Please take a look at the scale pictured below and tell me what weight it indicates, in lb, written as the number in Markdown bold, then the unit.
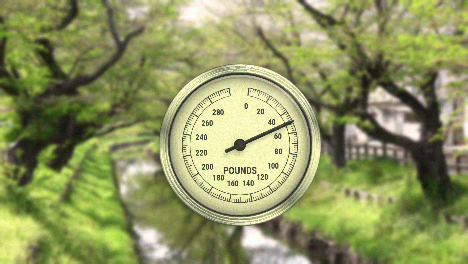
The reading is **50** lb
